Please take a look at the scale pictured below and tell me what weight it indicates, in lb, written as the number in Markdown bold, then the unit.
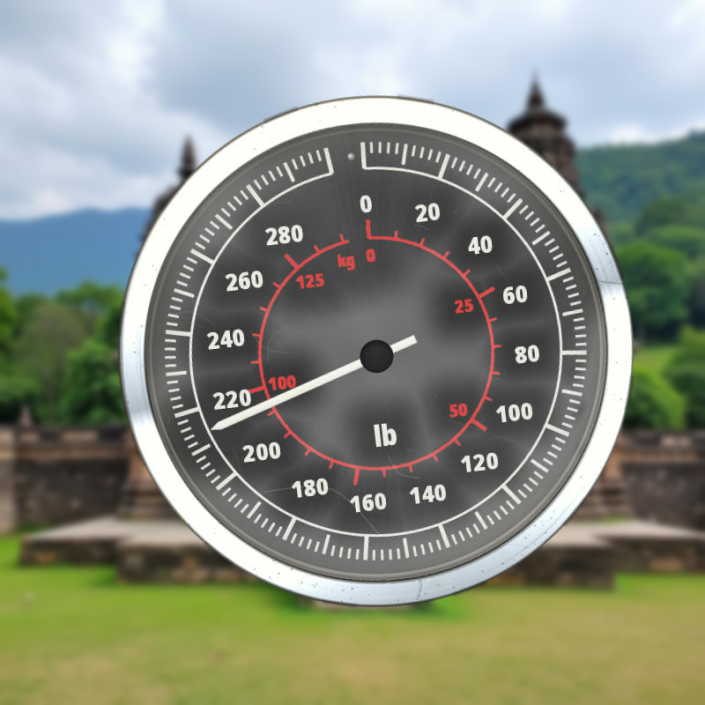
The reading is **214** lb
